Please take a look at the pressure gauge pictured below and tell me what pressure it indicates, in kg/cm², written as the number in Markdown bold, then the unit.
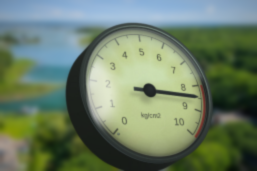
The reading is **8.5** kg/cm²
